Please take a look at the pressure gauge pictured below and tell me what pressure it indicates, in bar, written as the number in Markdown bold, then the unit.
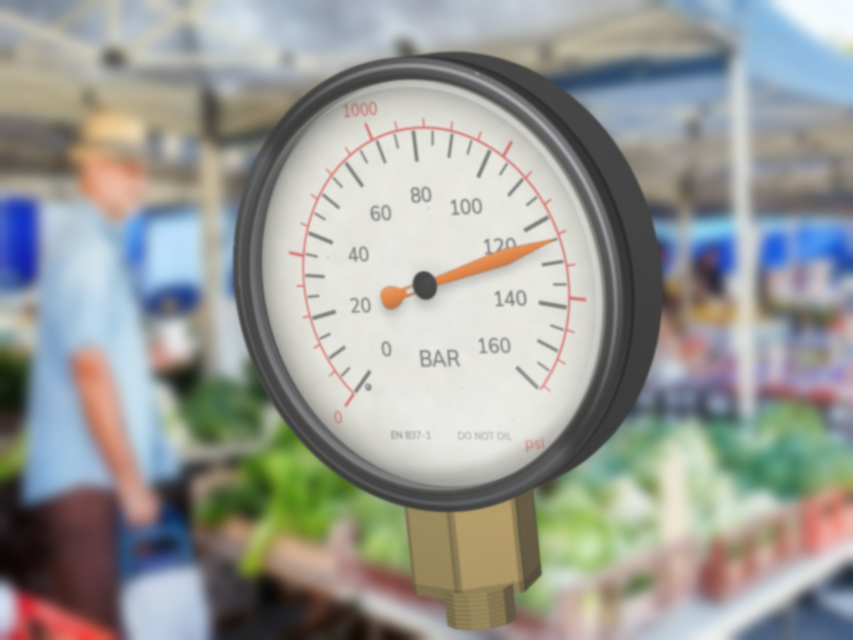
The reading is **125** bar
